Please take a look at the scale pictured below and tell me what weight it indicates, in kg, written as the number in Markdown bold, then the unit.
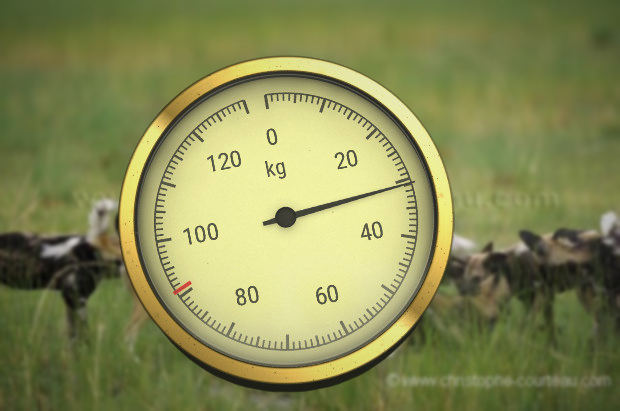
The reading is **31** kg
